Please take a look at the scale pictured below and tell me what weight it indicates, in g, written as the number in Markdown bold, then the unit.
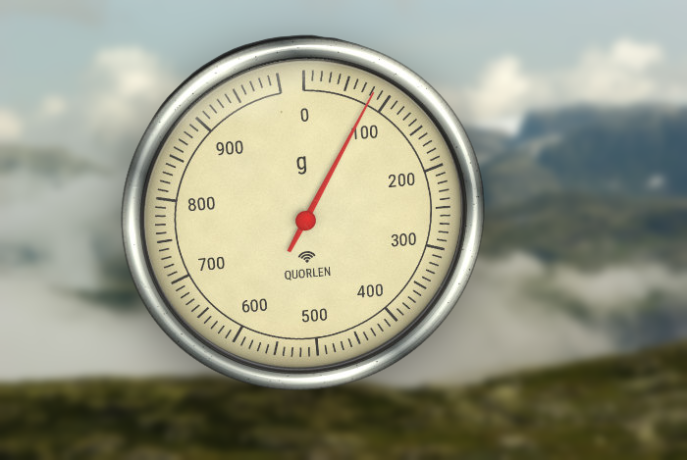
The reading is **80** g
